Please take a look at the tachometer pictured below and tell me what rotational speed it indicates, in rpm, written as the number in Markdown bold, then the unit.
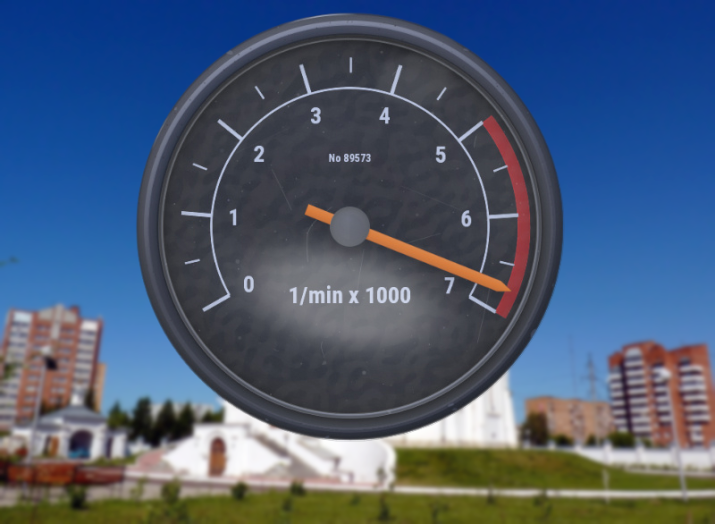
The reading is **6750** rpm
